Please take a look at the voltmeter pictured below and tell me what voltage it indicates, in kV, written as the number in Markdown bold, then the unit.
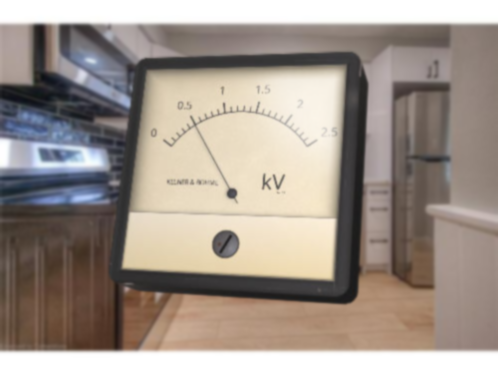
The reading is **0.5** kV
